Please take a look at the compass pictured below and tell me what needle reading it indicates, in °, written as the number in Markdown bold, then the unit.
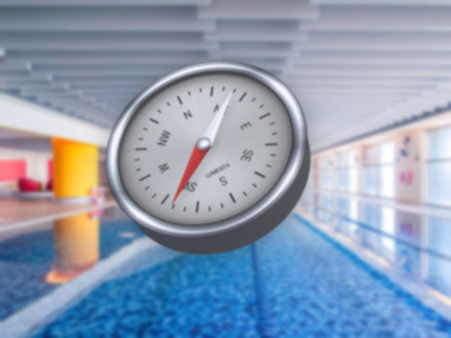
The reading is **230** °
